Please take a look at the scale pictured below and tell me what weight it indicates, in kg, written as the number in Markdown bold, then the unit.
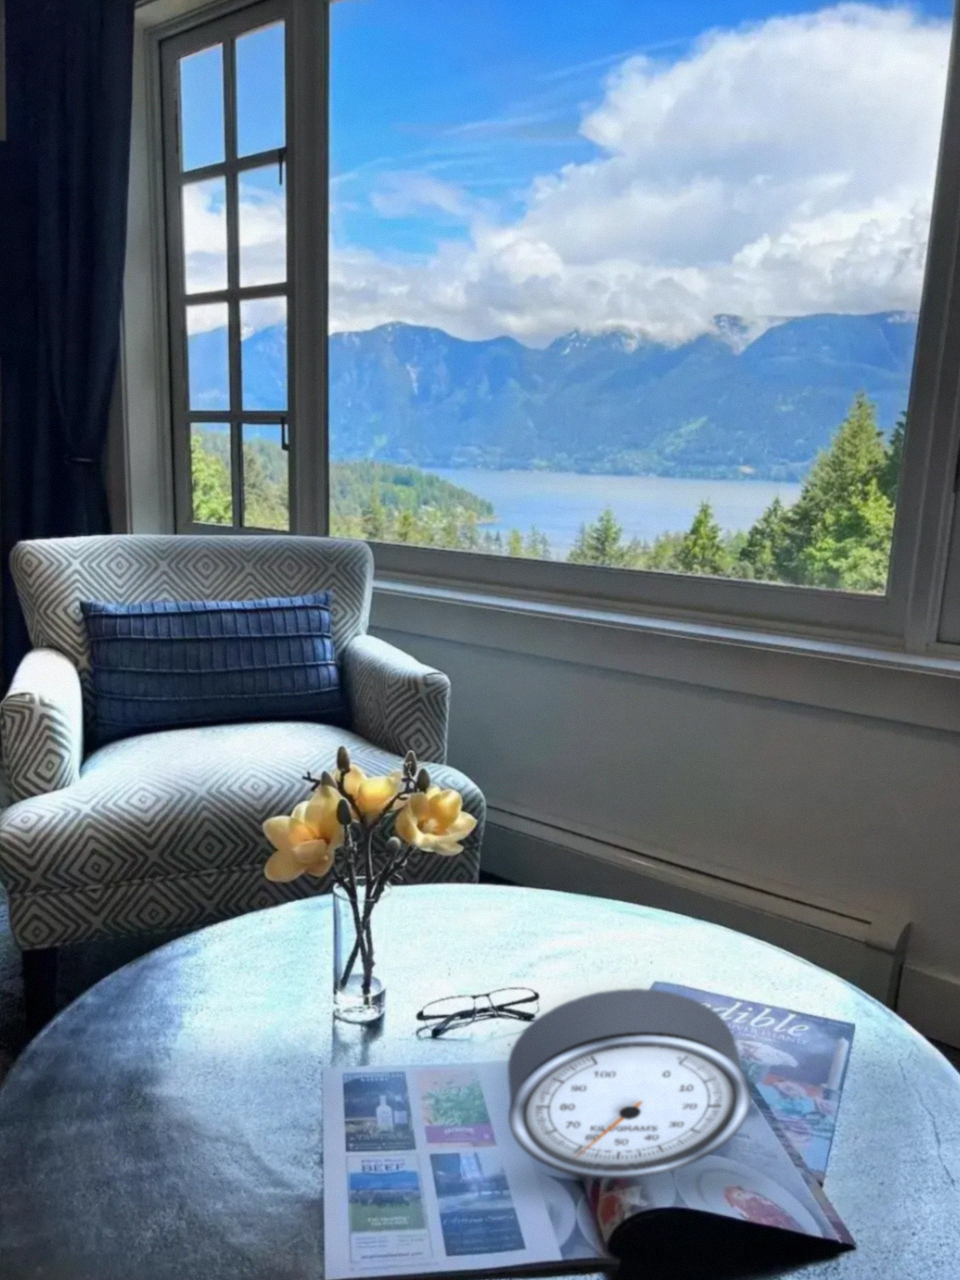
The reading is **60** kg
